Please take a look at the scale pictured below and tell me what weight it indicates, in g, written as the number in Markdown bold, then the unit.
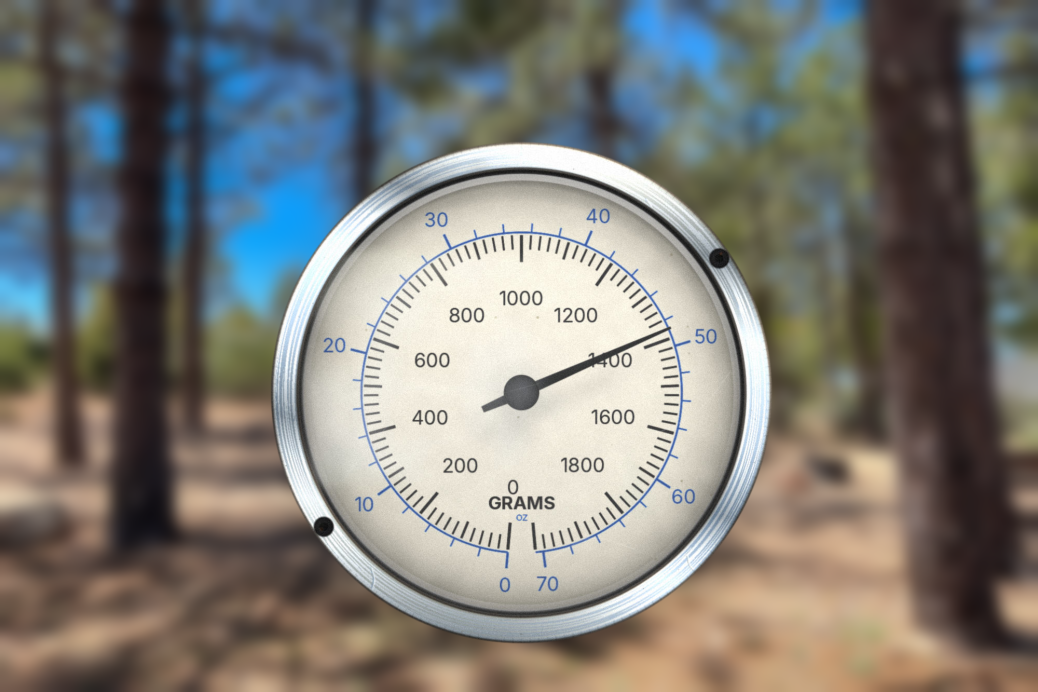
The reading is **1380** g
